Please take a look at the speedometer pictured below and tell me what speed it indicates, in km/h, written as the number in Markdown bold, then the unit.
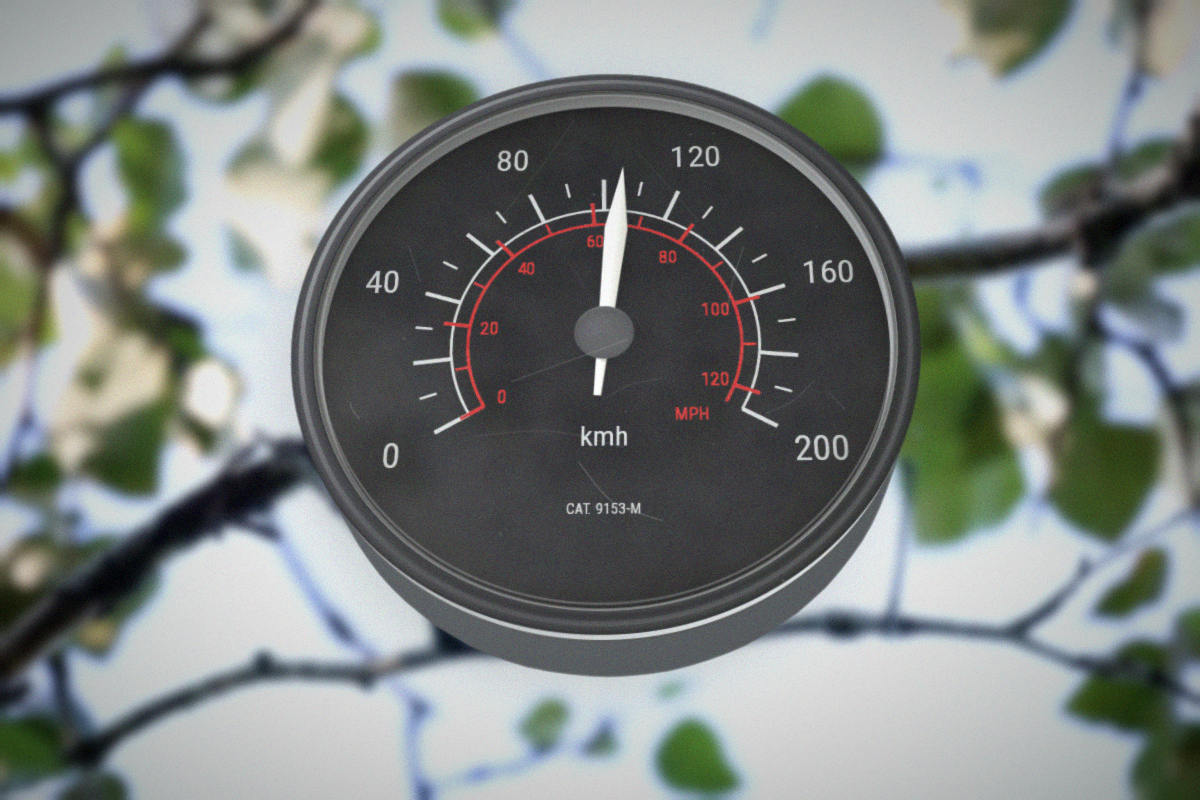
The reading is **105** km/h
